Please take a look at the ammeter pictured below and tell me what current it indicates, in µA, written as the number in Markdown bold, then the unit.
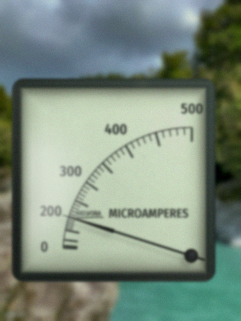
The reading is **200** µA
